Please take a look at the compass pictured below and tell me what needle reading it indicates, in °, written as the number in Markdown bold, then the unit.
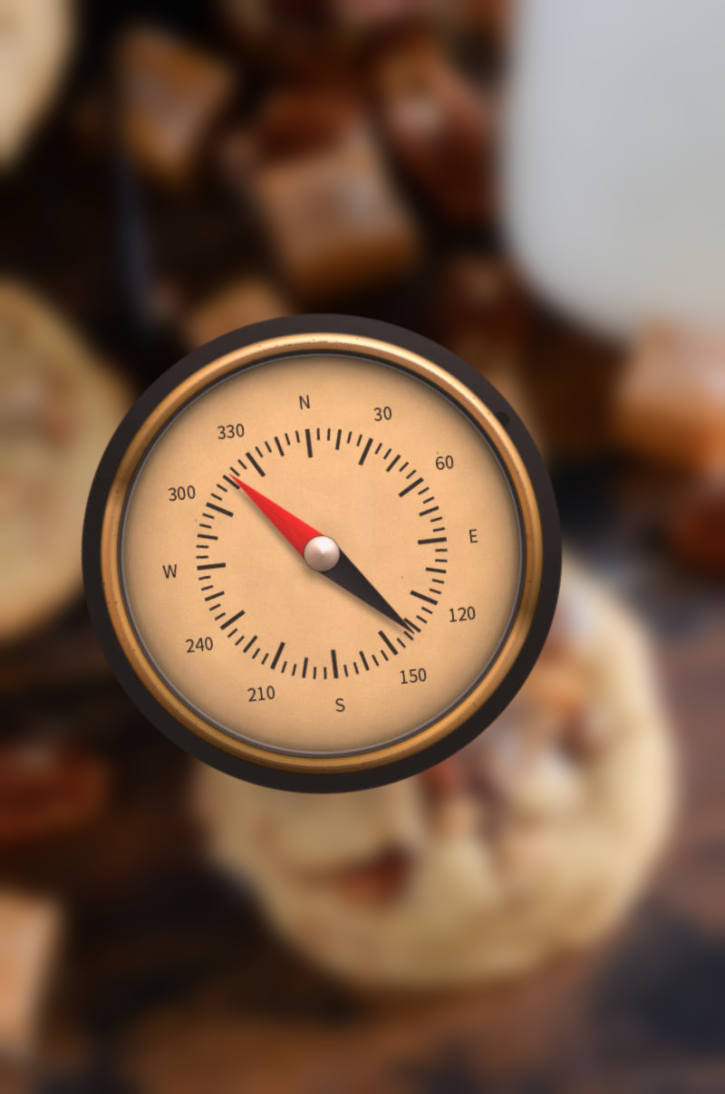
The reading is **317.5** °
